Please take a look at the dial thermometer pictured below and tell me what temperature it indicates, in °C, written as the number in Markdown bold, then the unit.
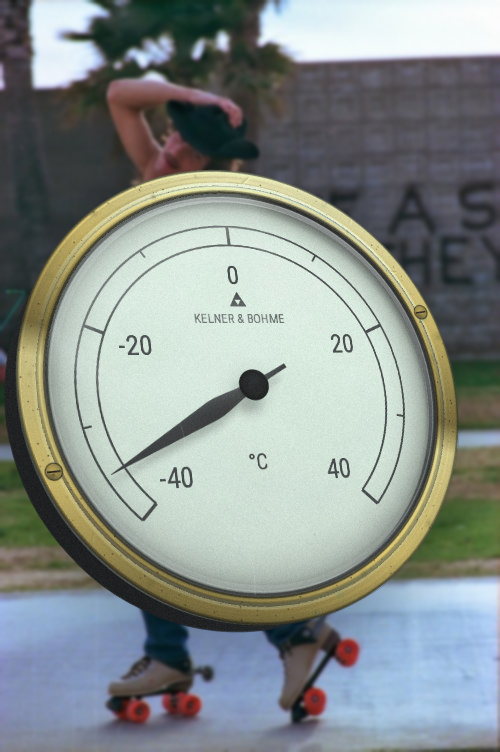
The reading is **-35** °C
